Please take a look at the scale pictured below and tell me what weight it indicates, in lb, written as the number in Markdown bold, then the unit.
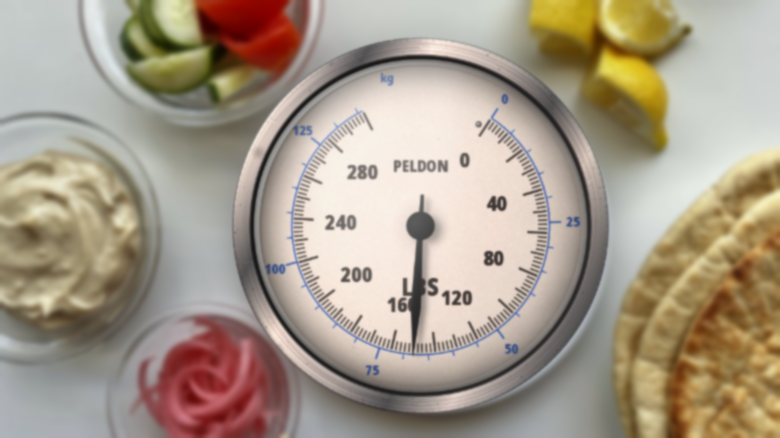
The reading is **150** lb
